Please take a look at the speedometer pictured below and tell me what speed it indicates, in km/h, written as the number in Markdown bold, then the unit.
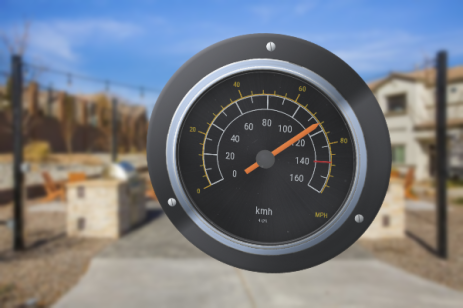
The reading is **115** km/h
